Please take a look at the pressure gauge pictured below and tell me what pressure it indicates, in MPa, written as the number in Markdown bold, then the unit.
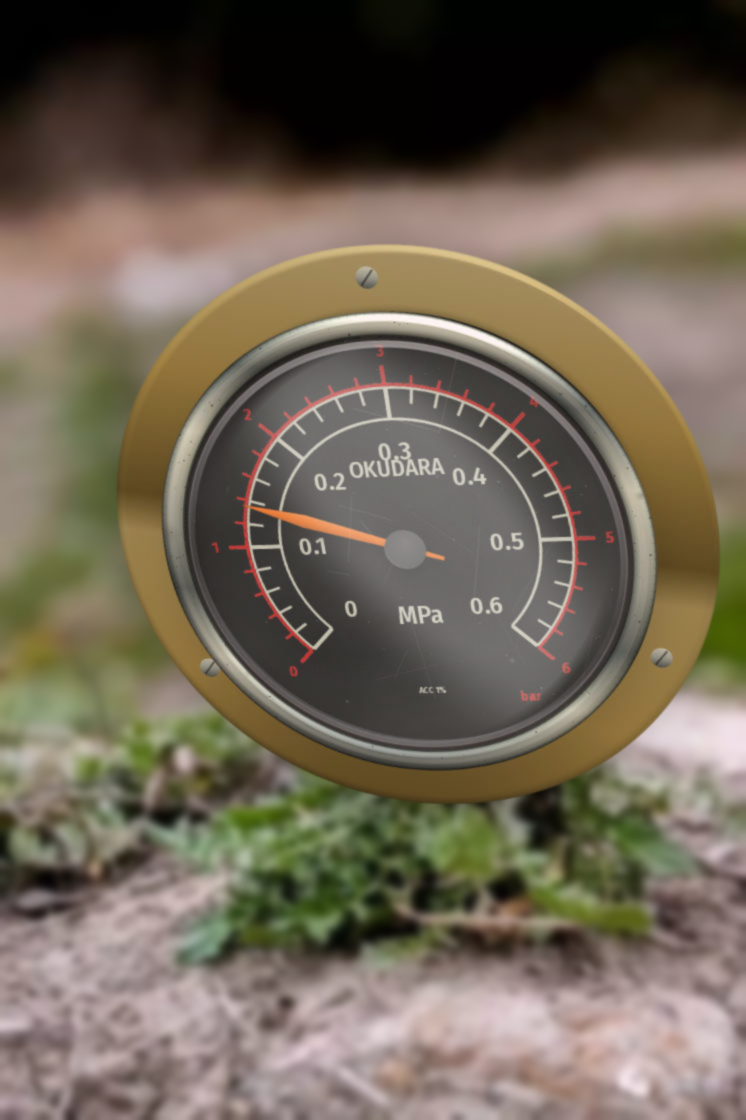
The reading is **0.14** MPa
